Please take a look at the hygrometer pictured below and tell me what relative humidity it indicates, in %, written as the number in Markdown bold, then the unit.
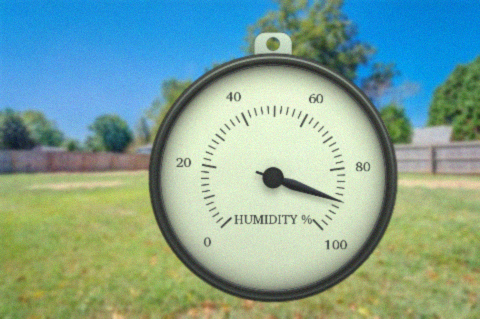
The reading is **90** %
